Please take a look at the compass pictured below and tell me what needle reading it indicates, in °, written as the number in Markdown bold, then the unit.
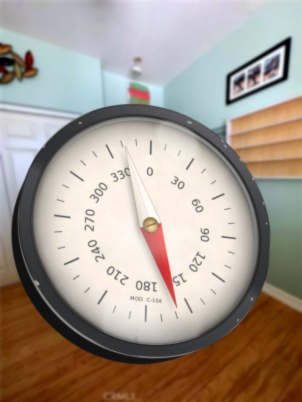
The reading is **160** °
